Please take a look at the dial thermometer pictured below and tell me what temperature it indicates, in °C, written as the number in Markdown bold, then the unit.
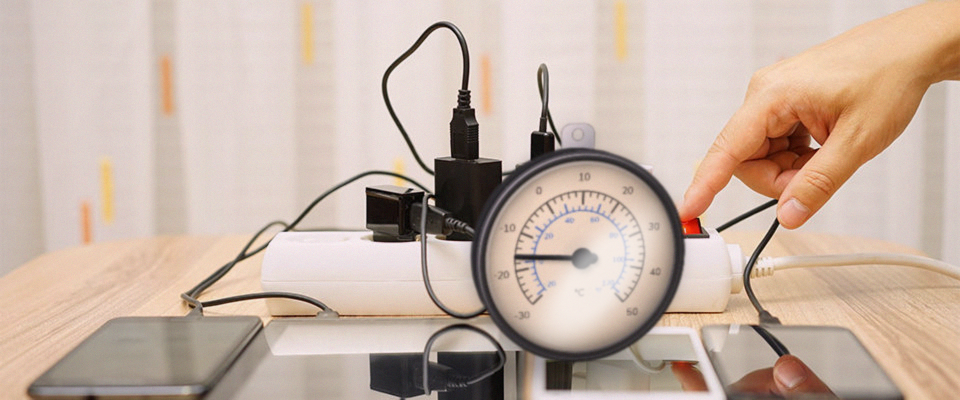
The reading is **-16** °C
